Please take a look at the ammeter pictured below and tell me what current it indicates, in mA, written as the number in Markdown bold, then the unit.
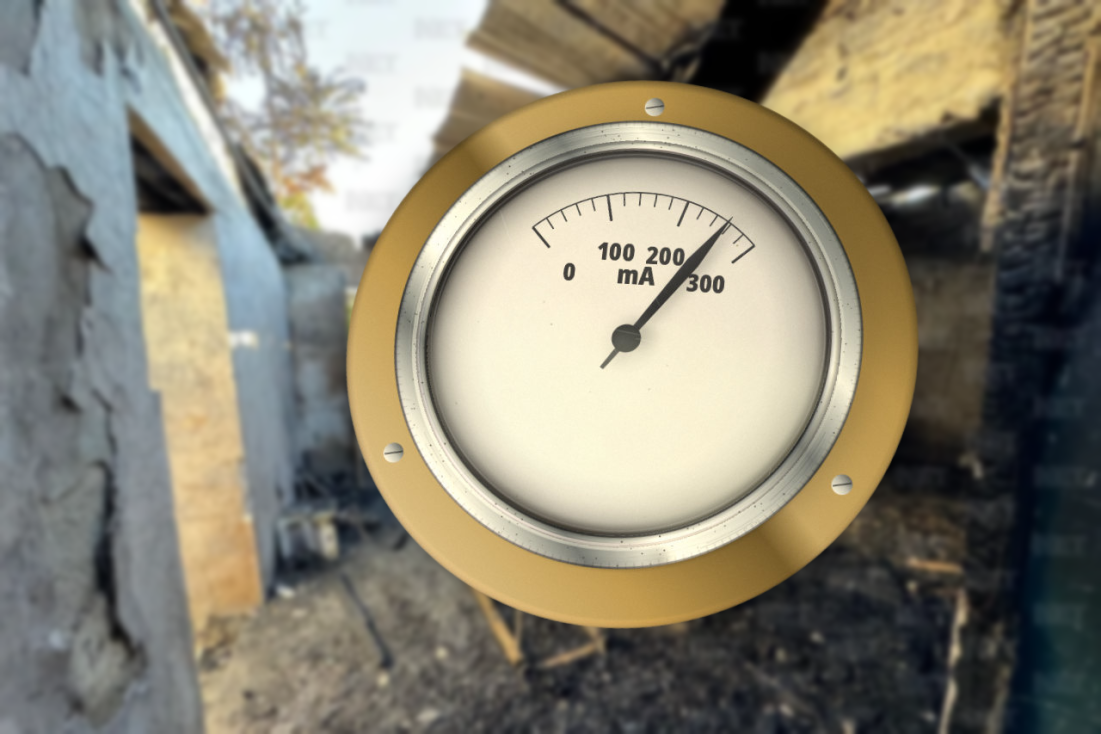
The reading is **260** mA
